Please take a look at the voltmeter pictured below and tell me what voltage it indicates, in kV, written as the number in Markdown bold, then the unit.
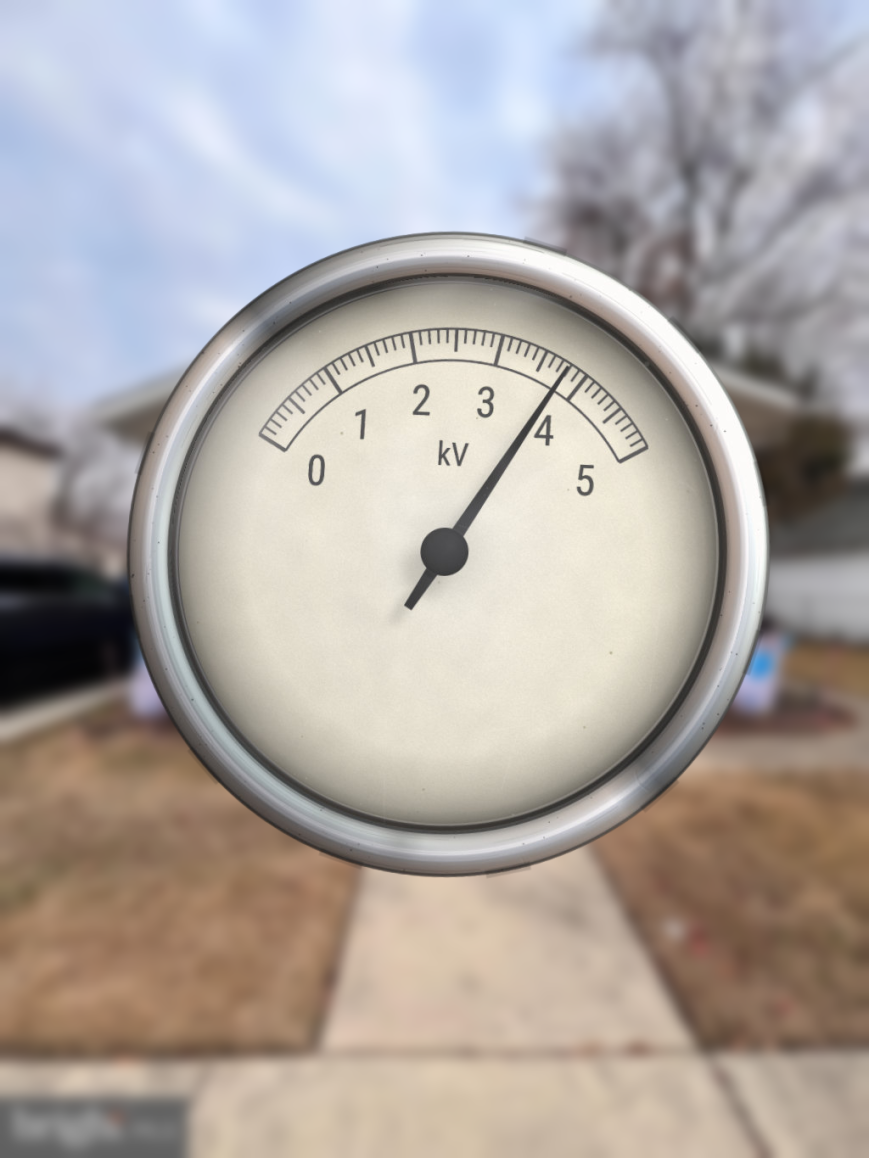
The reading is **3.8** kV
